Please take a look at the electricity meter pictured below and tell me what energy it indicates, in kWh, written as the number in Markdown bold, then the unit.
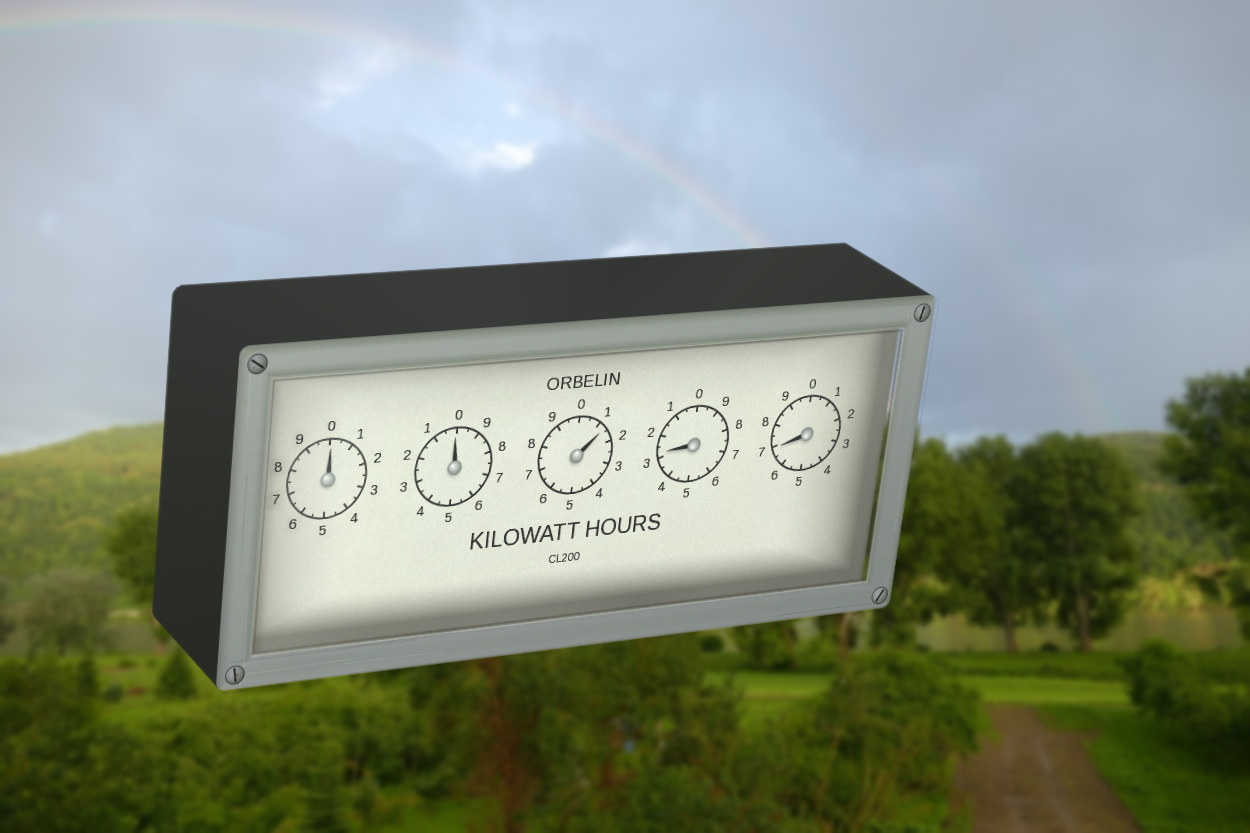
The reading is **127** kWh
